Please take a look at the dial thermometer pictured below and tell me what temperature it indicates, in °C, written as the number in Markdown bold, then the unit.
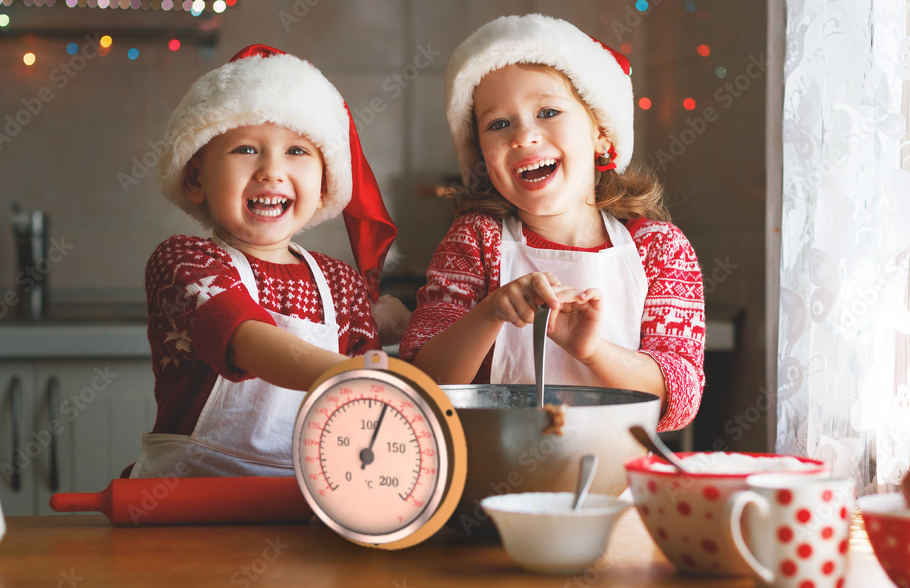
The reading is **115** °C
